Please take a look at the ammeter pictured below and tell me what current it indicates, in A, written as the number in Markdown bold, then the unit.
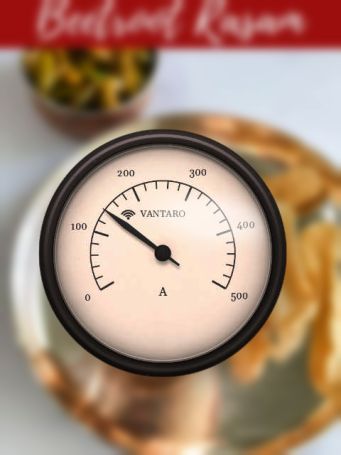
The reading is **140** A
